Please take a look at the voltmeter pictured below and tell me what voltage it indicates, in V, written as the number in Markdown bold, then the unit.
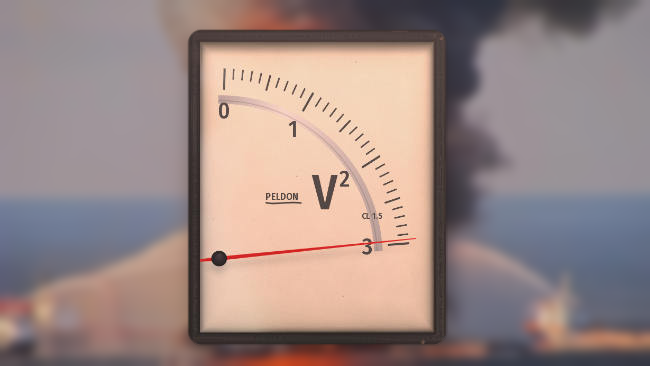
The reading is **2.95** V
